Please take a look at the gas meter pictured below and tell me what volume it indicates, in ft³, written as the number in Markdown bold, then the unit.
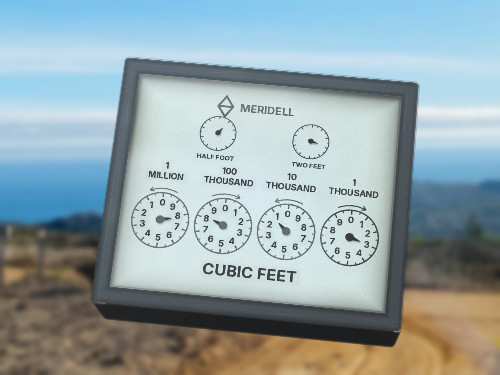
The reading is **781300** ft³
